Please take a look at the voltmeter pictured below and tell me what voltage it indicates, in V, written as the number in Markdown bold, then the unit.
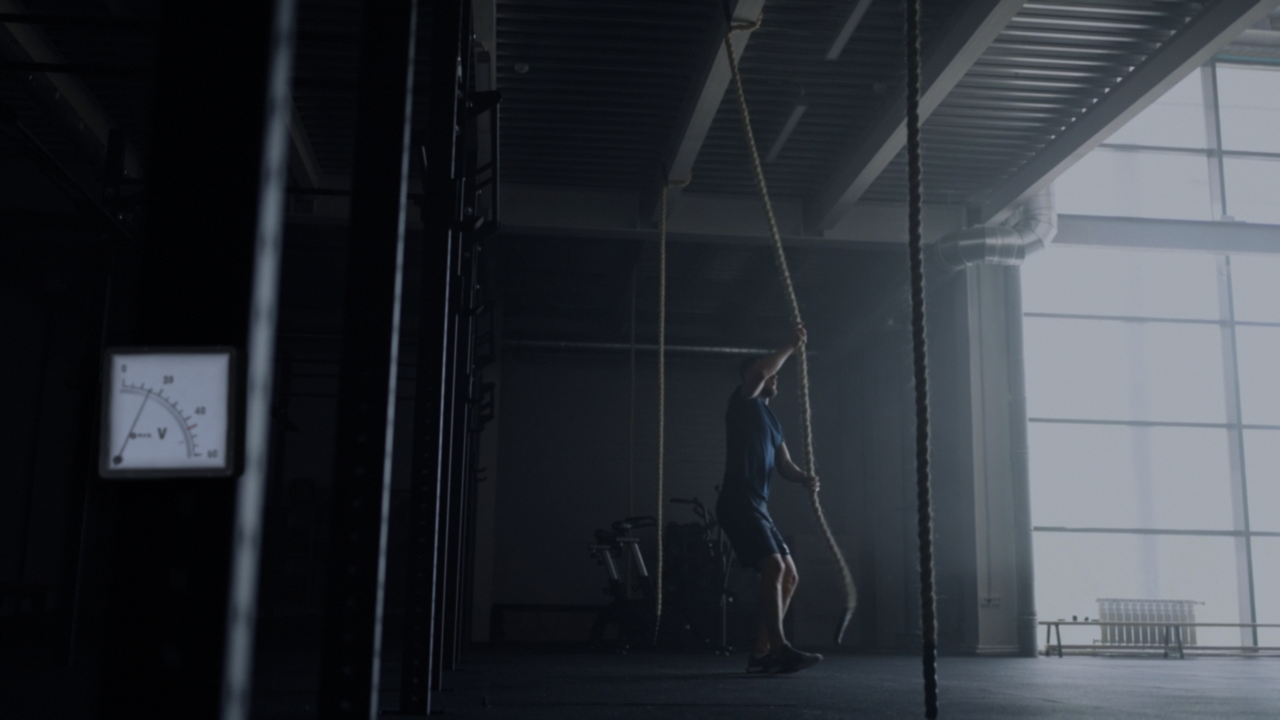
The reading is **15** V
